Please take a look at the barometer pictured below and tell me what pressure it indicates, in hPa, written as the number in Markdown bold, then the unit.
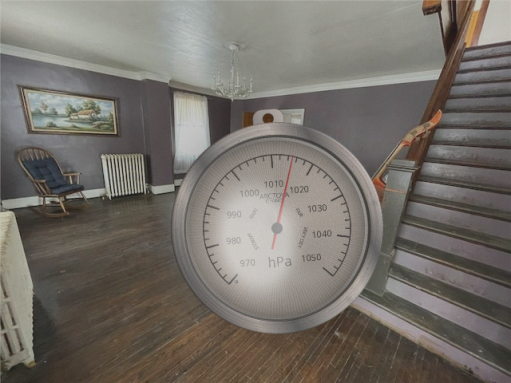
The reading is **1015** hPa
